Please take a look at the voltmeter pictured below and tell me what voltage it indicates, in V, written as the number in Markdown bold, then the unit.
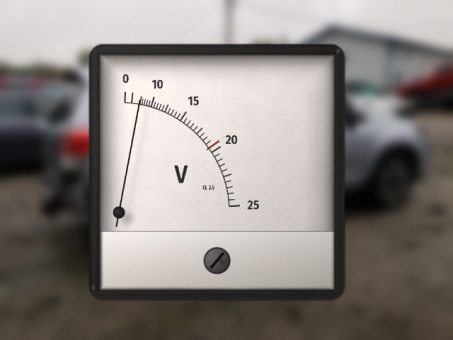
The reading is **7.5** V
